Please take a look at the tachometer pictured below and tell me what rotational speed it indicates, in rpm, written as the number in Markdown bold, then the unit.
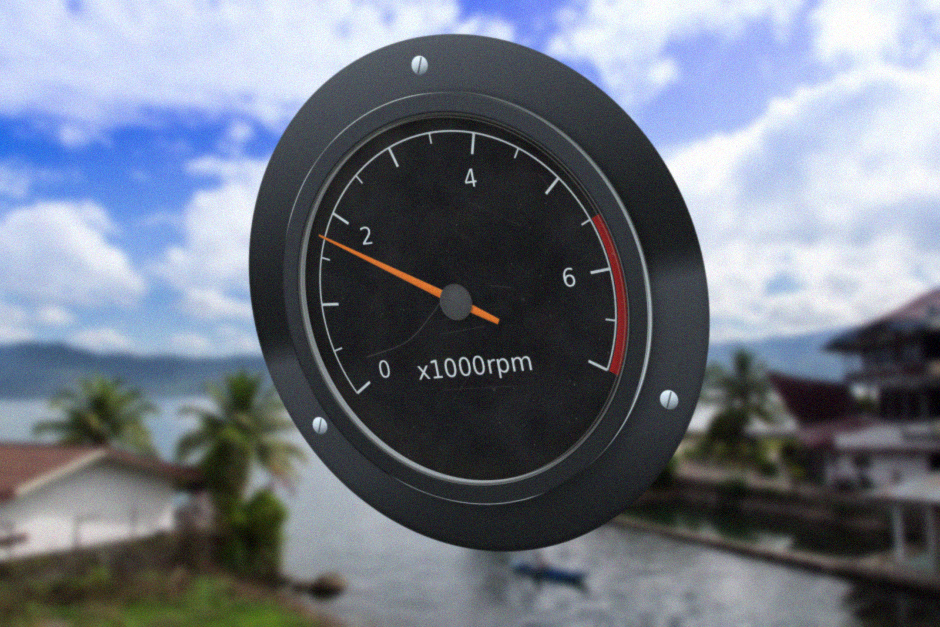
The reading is **1750** rpm
